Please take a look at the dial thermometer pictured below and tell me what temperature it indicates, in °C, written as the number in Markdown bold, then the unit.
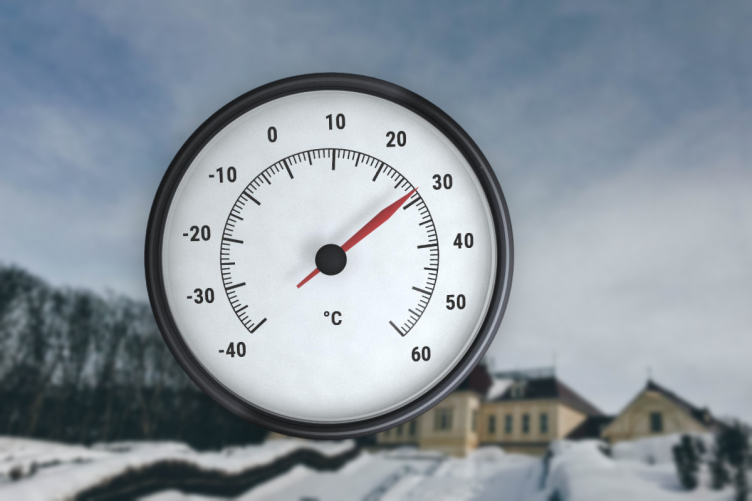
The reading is **28** °C
